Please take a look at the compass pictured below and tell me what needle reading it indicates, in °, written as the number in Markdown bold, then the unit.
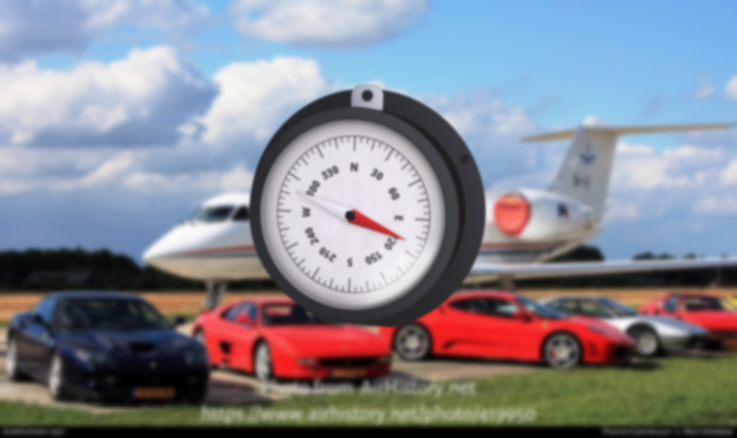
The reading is **110** °
